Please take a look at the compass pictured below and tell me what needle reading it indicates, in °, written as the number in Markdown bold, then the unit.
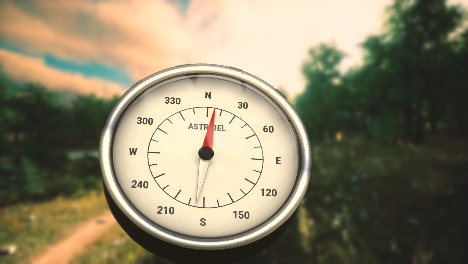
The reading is **7.5** °
